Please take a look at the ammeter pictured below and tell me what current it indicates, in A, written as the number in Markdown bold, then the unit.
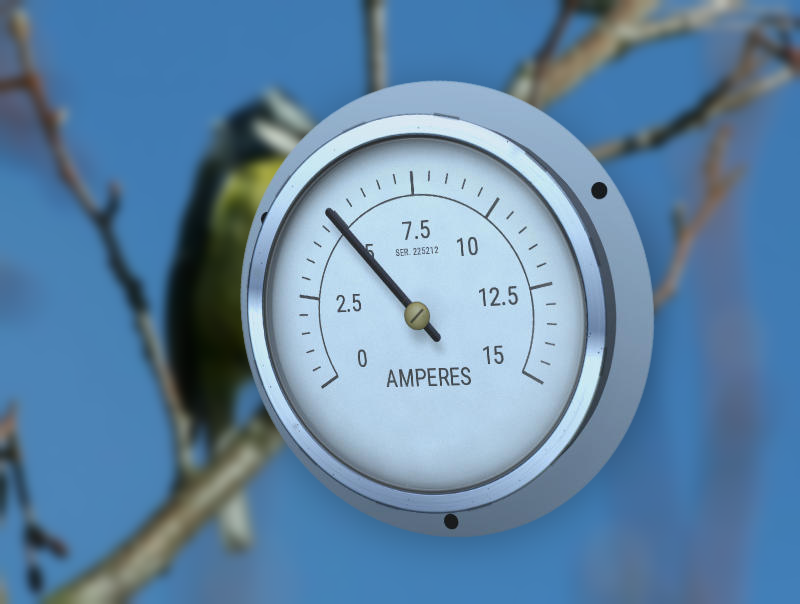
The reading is **5** A
